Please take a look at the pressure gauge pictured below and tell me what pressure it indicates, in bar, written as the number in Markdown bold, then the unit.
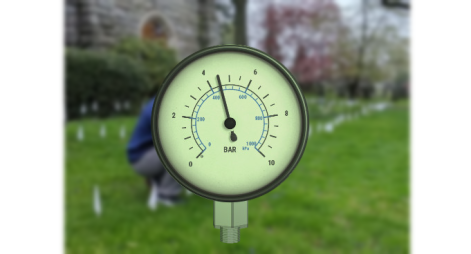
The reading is **4.5** bar
